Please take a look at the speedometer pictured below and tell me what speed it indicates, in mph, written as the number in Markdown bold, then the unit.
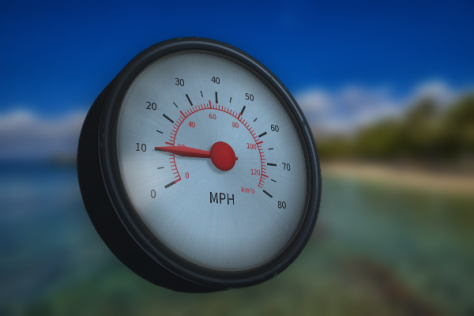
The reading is **10** mph
